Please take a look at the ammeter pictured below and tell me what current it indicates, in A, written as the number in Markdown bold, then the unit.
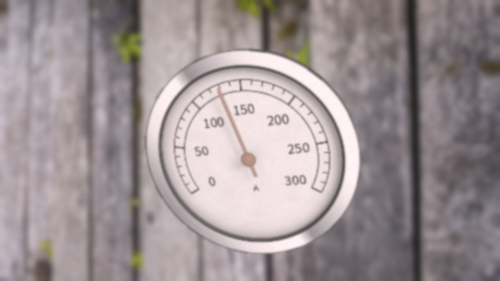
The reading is **130** A
